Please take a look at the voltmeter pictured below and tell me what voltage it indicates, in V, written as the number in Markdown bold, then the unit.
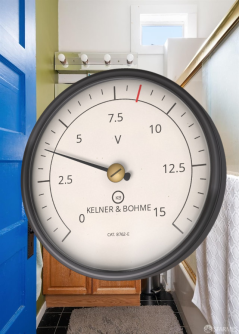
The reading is **3.75** V
